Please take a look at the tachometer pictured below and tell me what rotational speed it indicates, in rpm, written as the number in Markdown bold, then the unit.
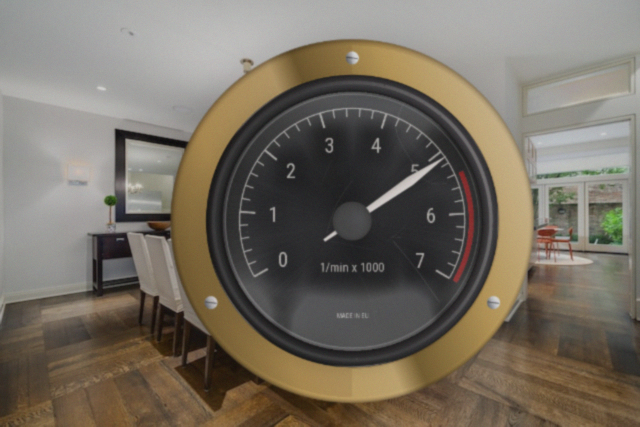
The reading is **5100** rpm
